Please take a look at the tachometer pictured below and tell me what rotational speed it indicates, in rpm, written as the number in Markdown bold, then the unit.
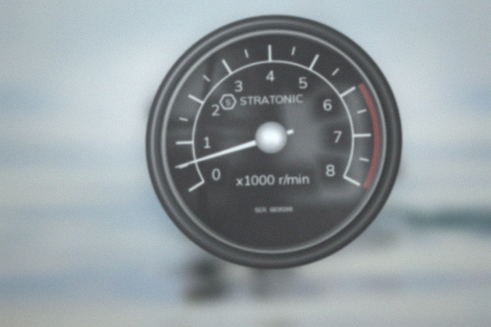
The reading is **500** rpm
